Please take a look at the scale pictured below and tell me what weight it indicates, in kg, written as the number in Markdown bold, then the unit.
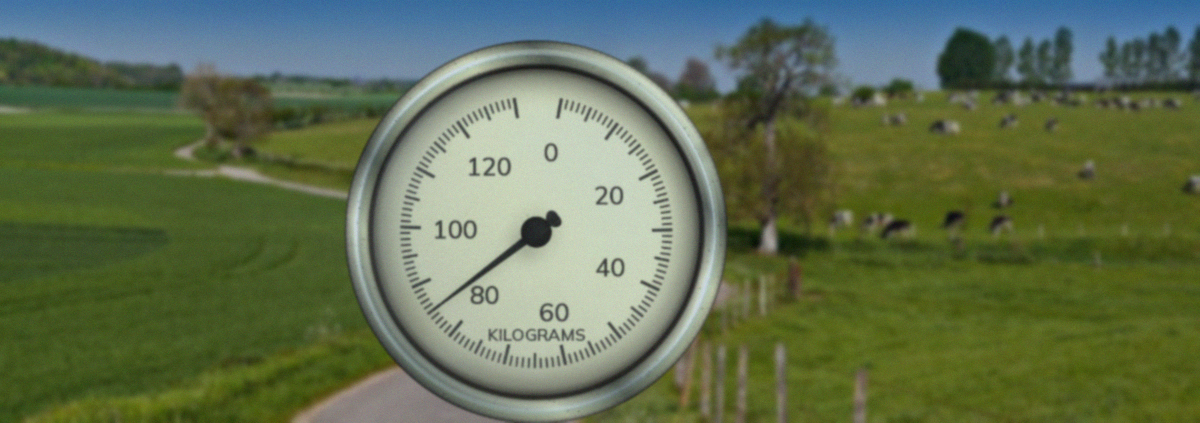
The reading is **85** kg
